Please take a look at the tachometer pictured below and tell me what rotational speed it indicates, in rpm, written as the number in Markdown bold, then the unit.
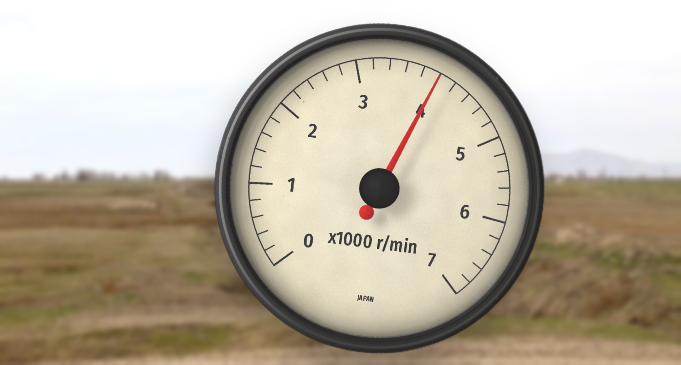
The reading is **4000** rpm
